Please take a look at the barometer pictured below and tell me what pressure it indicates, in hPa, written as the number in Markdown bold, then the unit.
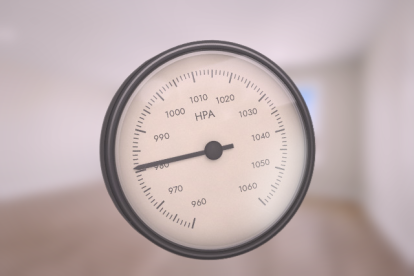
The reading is **981** hPa
